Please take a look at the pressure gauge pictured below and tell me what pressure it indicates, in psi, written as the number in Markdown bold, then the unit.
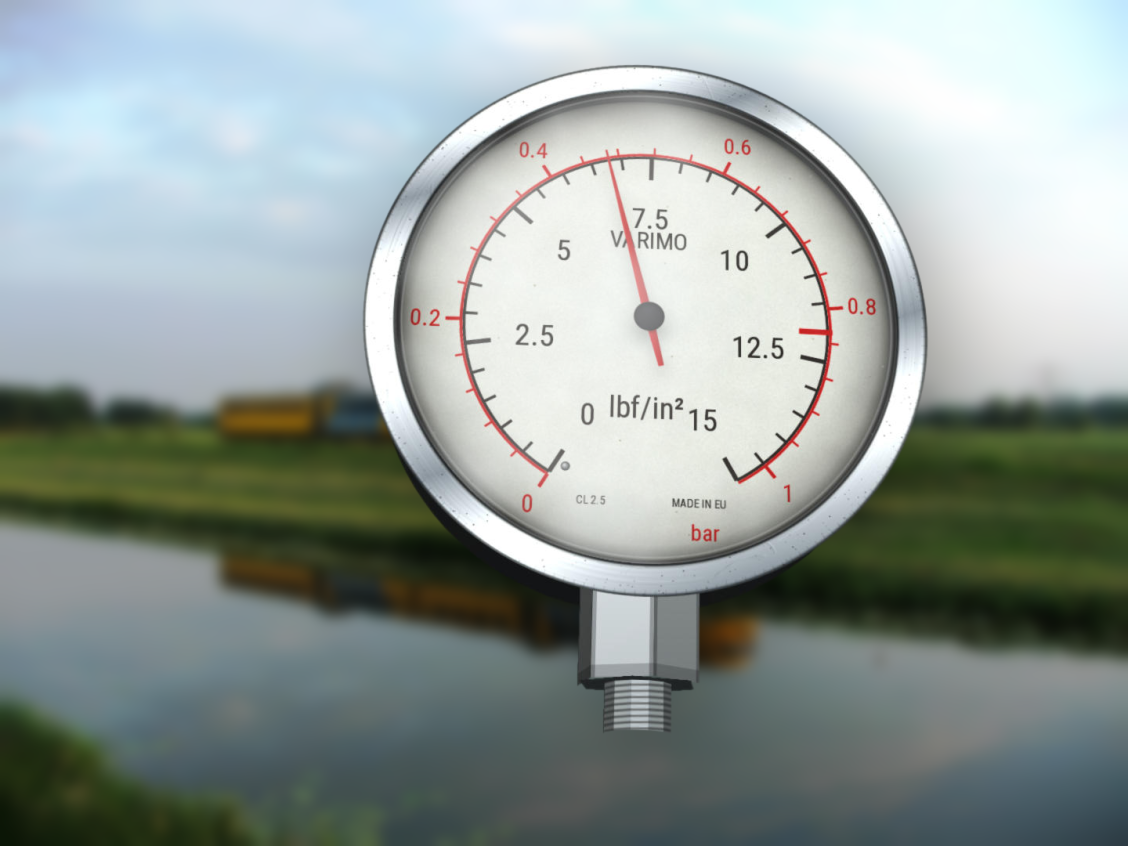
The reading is **6.75** psi
